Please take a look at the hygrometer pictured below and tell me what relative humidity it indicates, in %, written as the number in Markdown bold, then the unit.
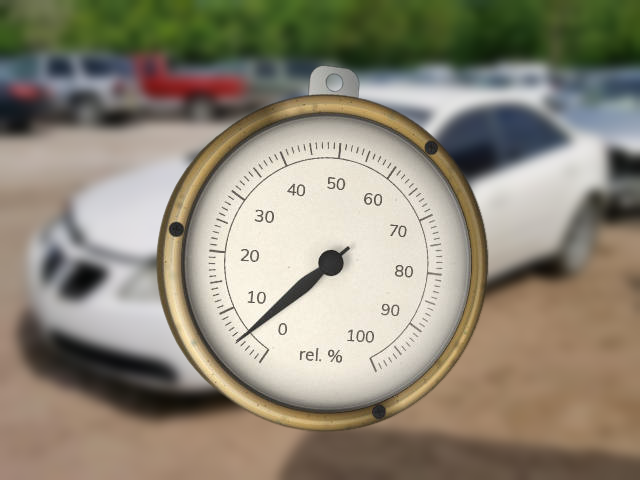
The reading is **5** %
